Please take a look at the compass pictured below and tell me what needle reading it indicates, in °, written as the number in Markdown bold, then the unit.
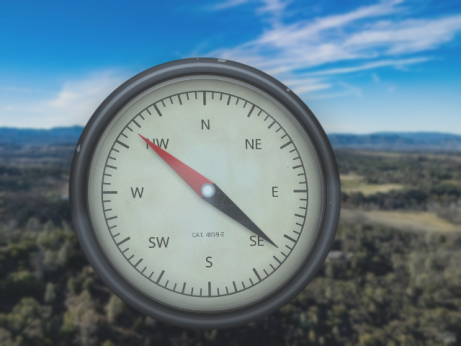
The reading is **310** °
